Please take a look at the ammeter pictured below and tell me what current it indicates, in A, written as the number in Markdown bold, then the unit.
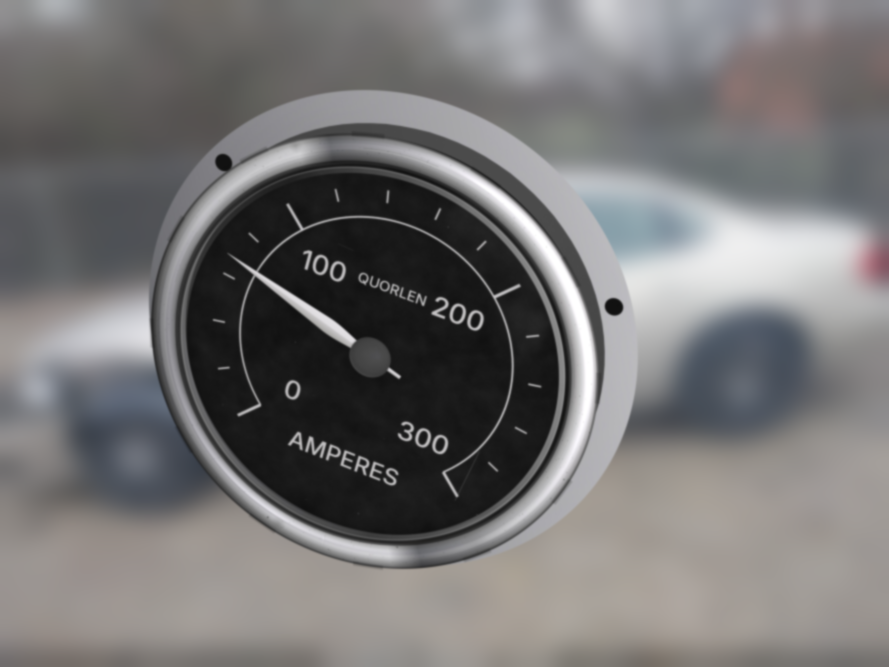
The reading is **70** A
